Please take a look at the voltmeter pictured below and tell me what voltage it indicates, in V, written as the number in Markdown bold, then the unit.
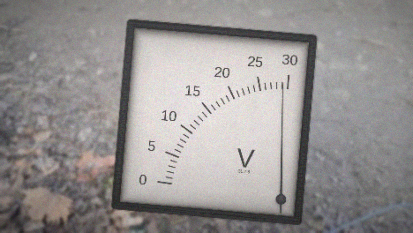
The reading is **29** V
